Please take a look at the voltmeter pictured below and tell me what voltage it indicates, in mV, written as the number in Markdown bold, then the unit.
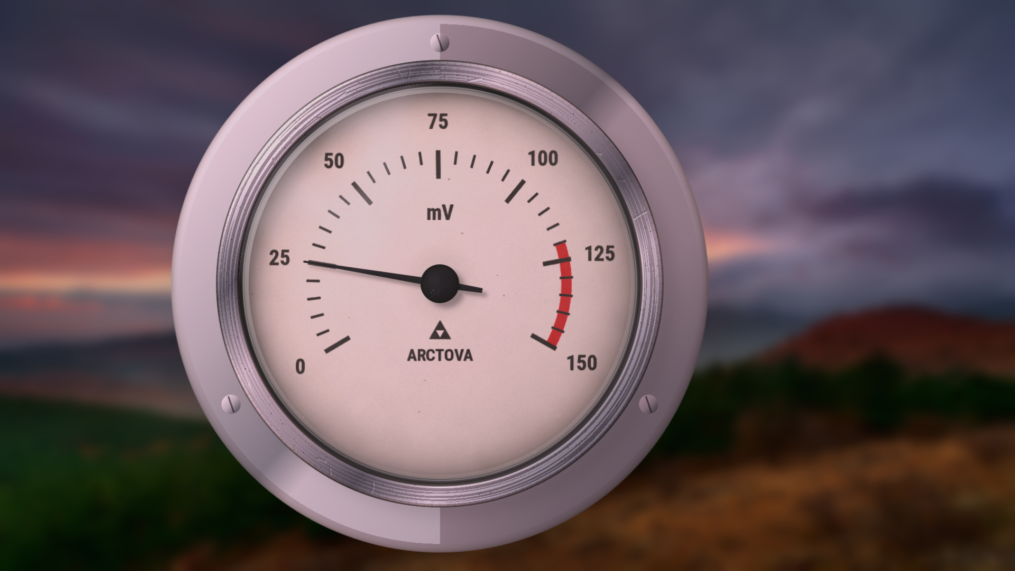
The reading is **25** mV
